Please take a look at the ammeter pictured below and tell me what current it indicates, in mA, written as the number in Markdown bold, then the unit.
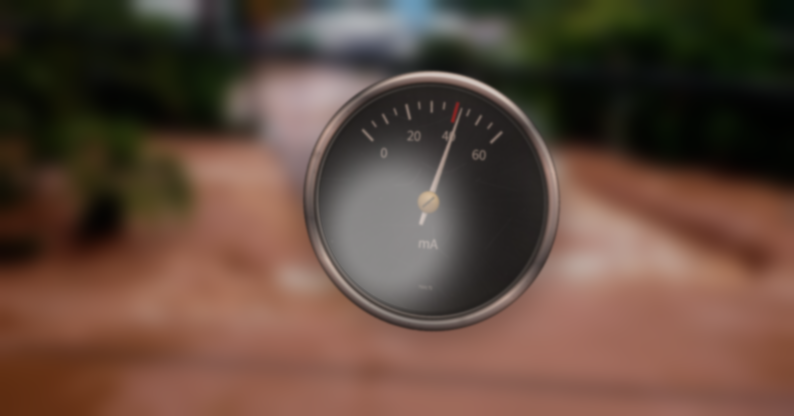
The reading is **42.5** mA
